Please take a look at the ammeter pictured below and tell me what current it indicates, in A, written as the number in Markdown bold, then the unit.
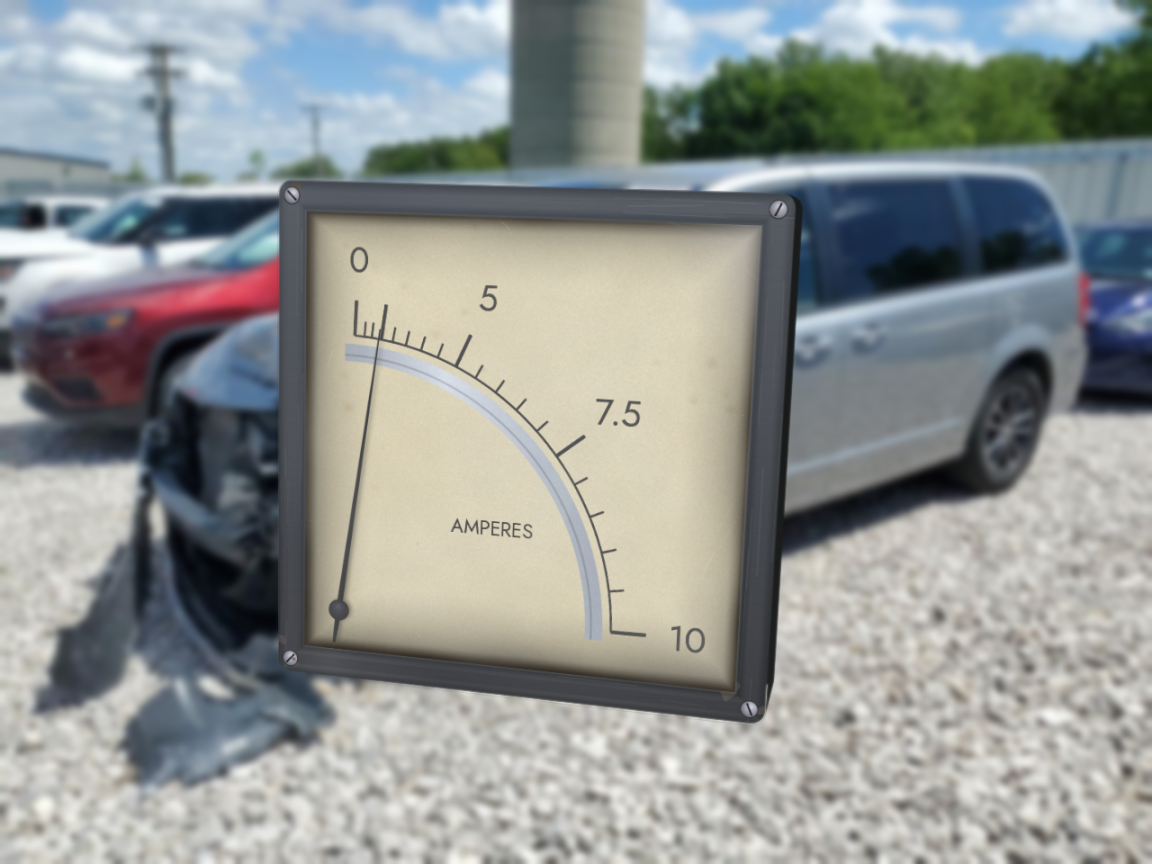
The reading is **2.5** A
